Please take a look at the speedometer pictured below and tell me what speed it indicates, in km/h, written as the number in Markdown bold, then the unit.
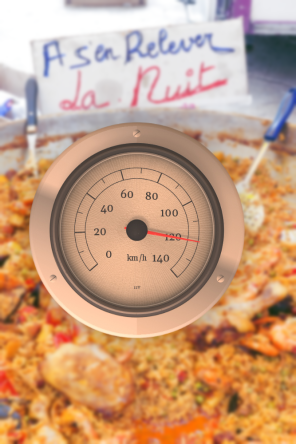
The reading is **120** km/h
